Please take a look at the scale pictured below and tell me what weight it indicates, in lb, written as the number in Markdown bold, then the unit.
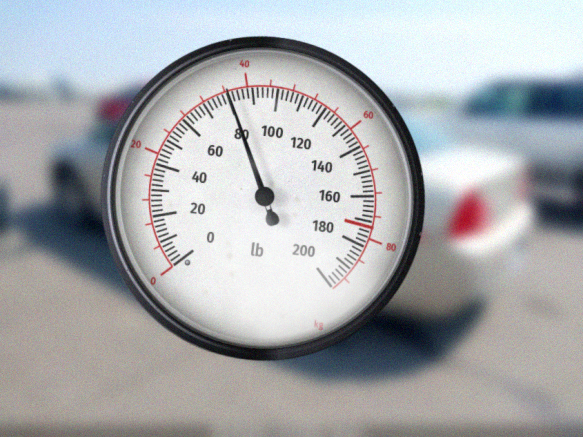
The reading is **80** lb
